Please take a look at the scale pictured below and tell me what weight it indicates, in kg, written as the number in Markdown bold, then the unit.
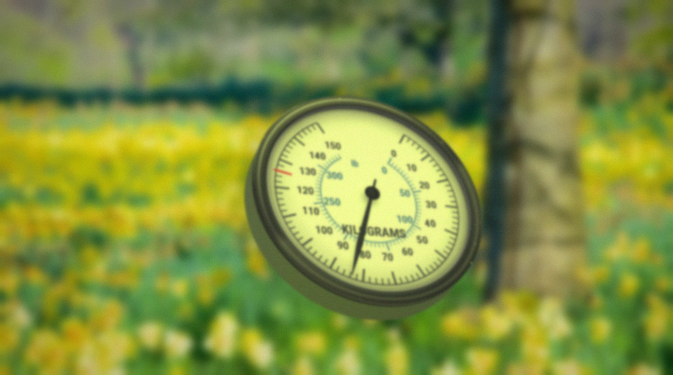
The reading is **84** kg
